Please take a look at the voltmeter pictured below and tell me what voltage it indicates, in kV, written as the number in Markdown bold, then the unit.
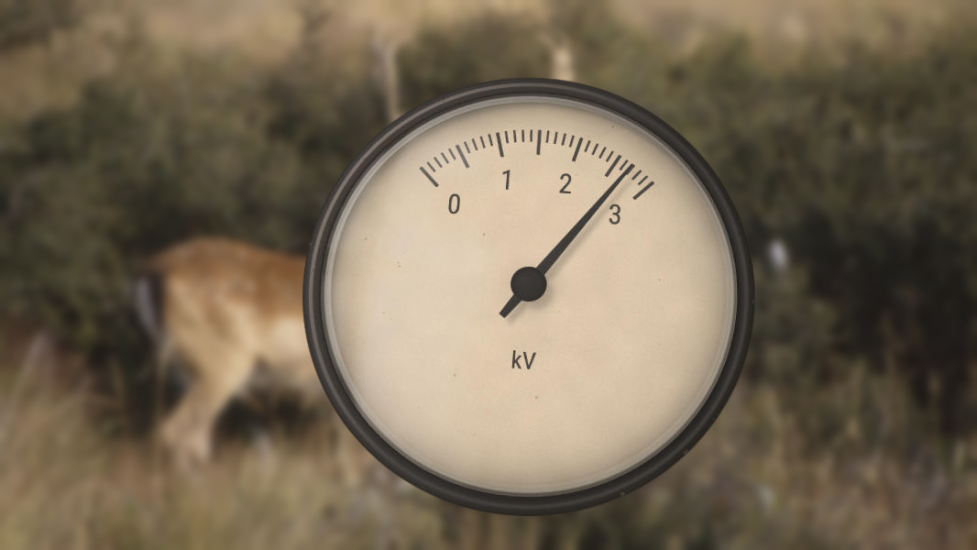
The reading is **2.7** kV
